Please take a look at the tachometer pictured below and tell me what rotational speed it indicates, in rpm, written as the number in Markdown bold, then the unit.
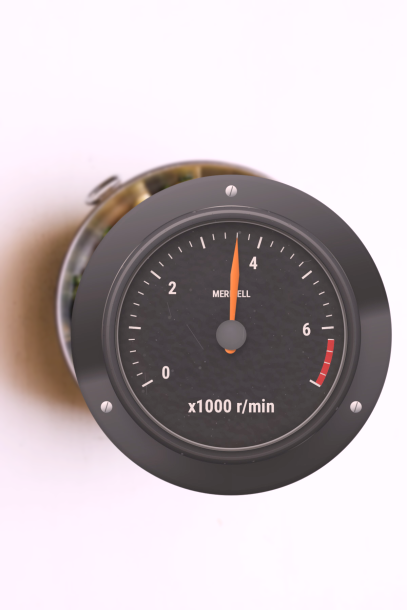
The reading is **3600** rpm
